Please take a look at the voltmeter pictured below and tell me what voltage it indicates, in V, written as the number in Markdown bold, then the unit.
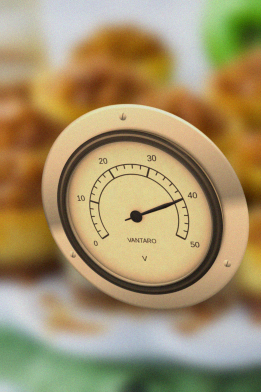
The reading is **40** V
